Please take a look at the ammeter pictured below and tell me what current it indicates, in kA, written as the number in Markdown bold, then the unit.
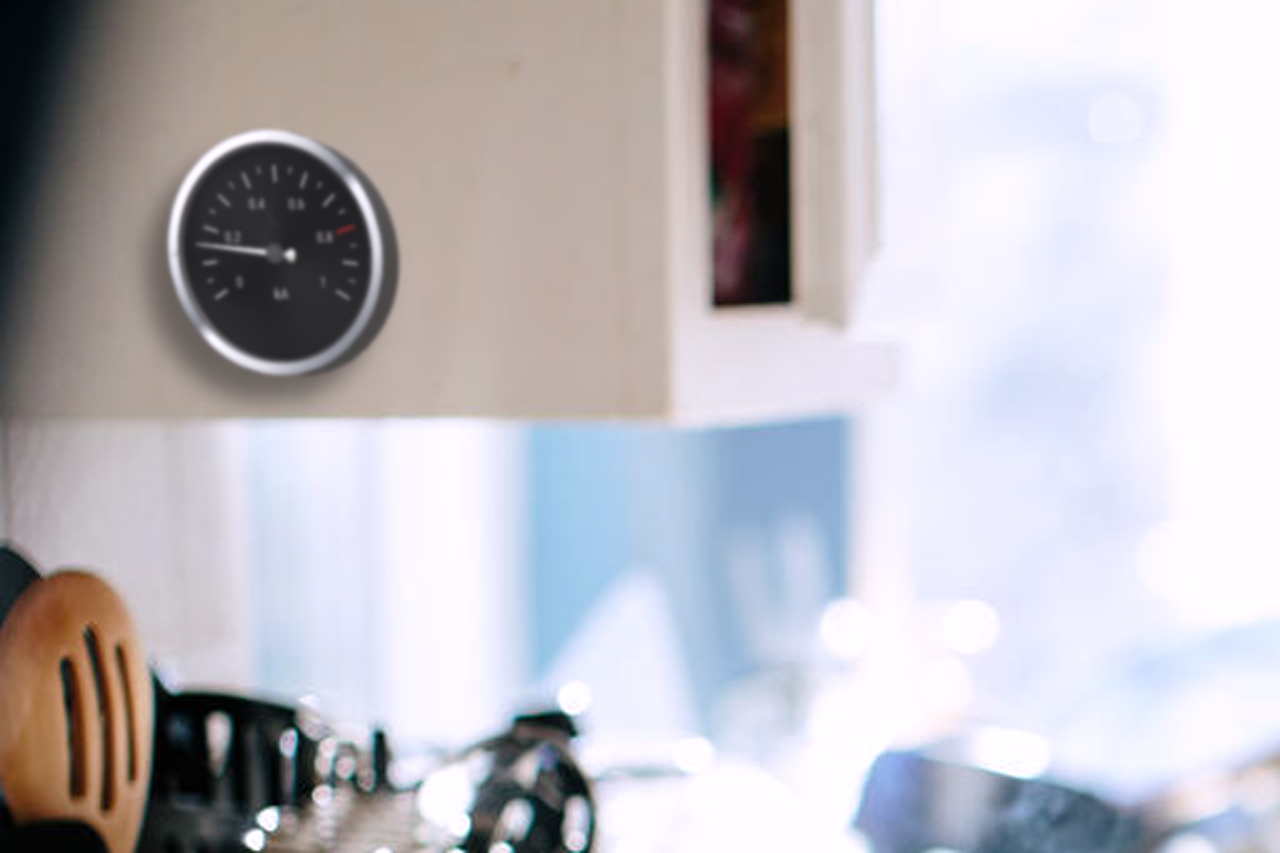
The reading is **0.15** kA
